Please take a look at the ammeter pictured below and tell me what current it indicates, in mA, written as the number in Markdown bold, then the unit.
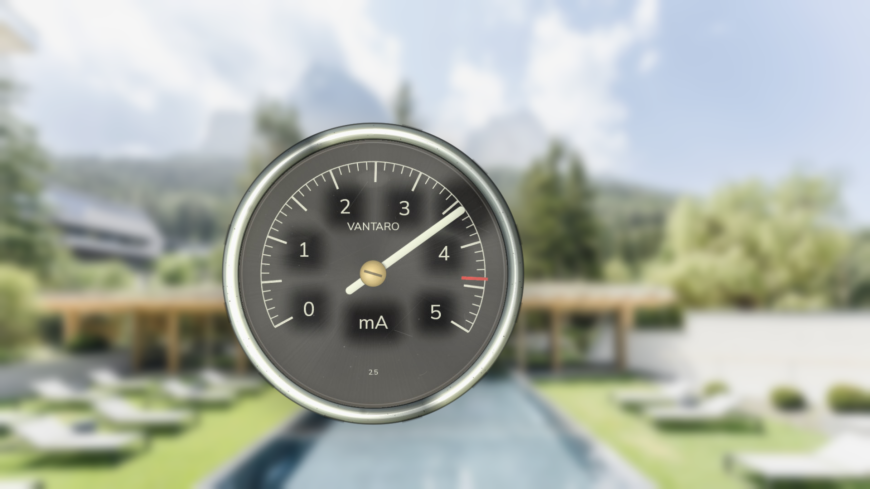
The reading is **3.6** mA
